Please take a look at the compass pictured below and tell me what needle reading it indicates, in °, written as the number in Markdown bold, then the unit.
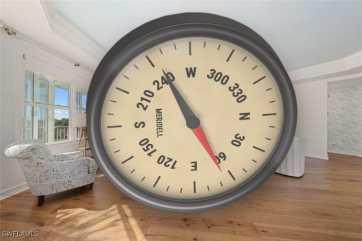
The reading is **65** °
